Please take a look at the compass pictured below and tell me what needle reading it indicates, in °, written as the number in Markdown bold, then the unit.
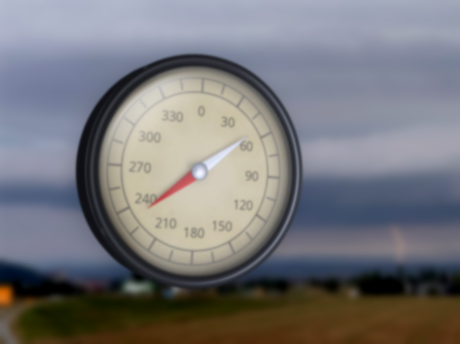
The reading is **232.5** °
